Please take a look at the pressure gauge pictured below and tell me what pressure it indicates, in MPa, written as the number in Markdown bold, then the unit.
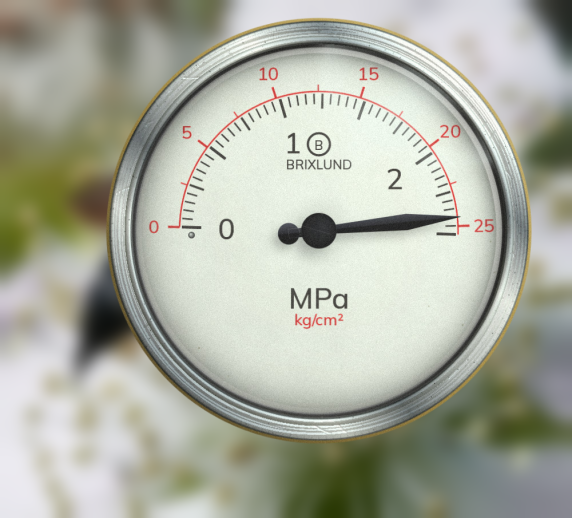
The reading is **2.4** MPa
